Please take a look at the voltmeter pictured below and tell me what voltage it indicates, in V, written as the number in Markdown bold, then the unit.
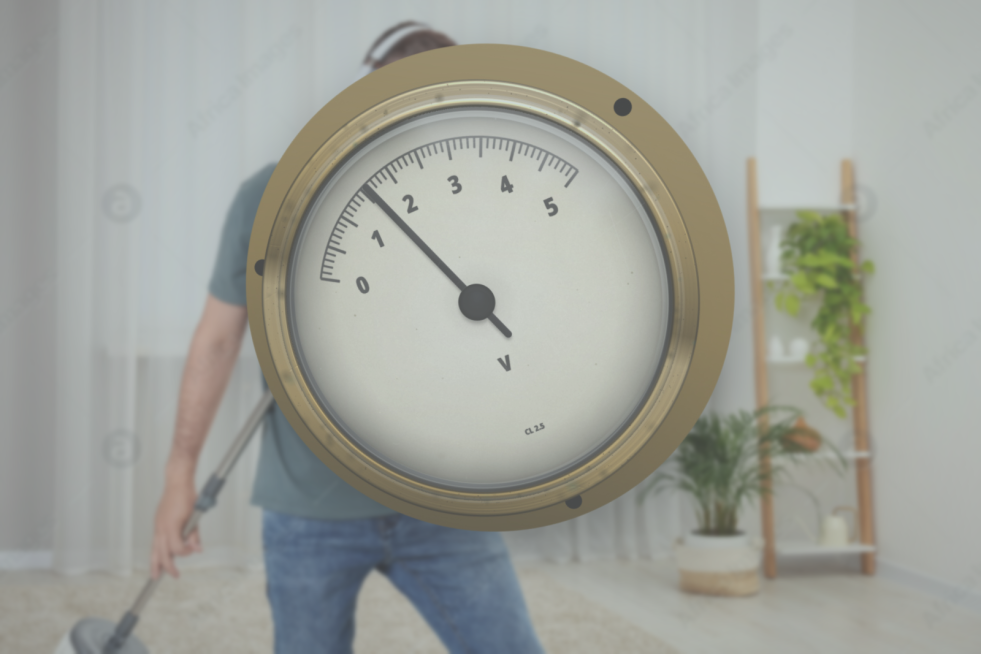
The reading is **1.6** V
